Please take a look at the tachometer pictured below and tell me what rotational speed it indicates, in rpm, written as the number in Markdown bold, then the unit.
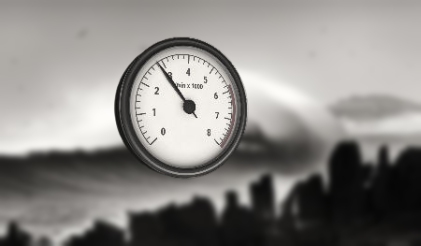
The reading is **2800** rpm
